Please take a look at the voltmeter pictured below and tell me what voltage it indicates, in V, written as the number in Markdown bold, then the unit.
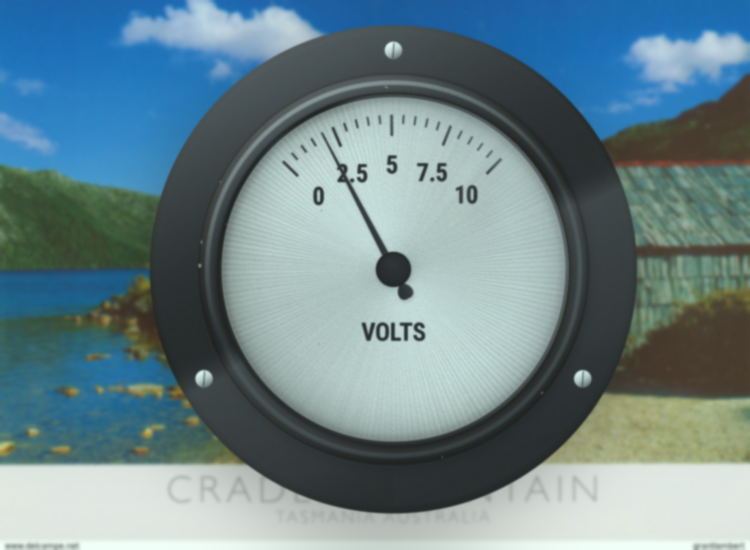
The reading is **2** V
